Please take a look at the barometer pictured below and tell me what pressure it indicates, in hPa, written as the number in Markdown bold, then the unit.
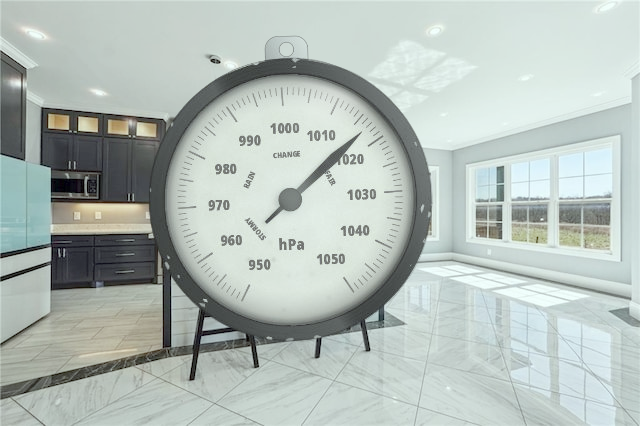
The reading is **1017** hPa
